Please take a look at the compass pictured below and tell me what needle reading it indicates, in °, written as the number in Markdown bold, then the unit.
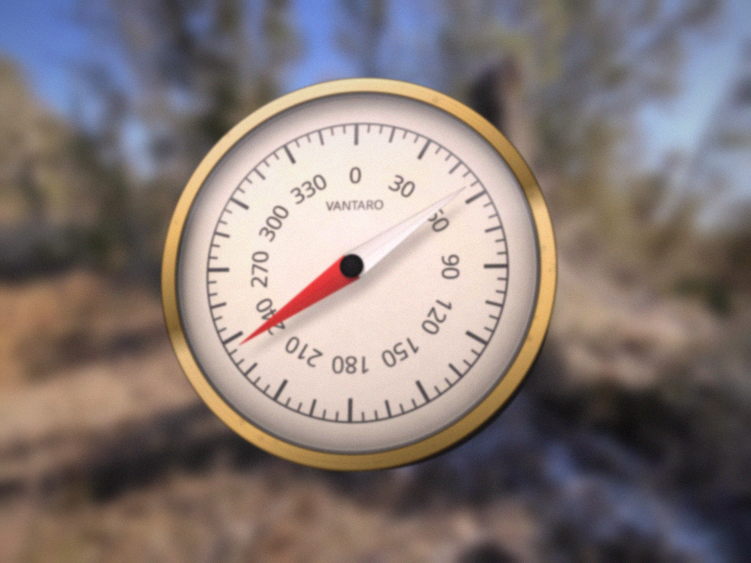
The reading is **235** °
